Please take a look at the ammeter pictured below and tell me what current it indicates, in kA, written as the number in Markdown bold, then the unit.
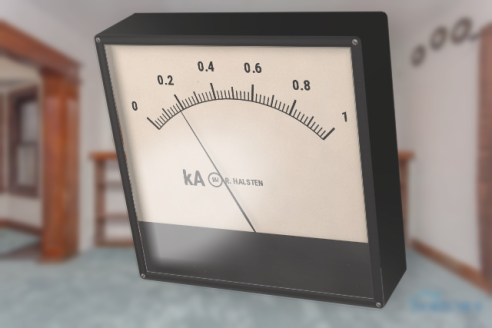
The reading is **0.2** kA
